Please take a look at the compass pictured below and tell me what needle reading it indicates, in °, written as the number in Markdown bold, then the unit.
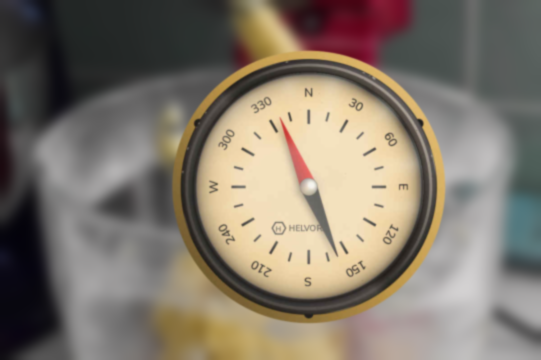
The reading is **337.5** °
